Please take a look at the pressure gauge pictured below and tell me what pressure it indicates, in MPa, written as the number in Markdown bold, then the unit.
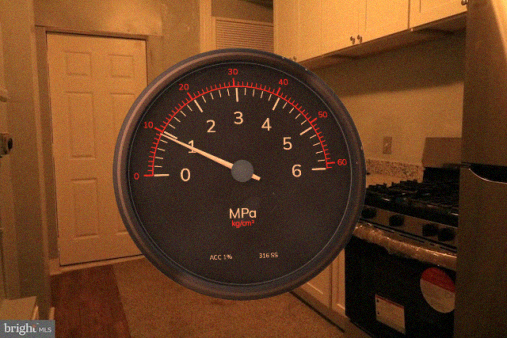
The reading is **0.9** MPa
